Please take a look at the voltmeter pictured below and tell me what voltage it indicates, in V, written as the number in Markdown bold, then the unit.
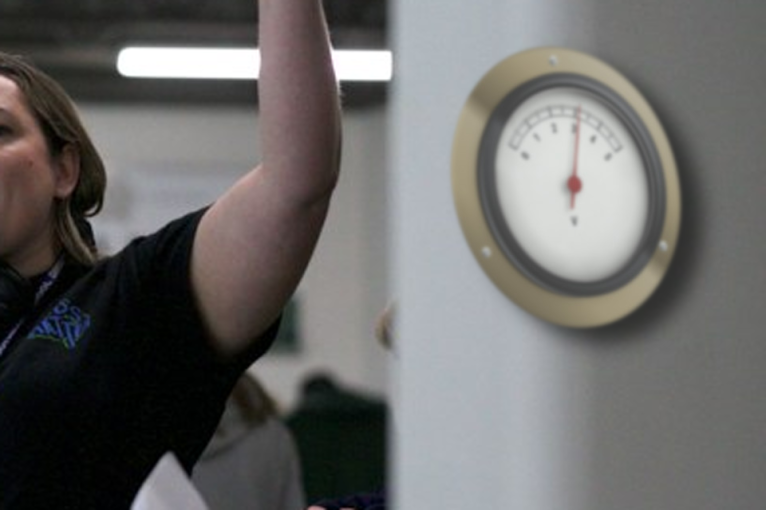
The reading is **3** V
